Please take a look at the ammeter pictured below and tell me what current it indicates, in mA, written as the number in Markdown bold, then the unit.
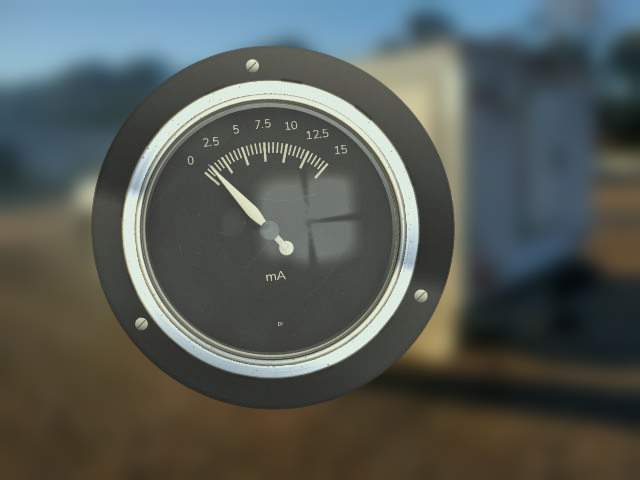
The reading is **1** mA
